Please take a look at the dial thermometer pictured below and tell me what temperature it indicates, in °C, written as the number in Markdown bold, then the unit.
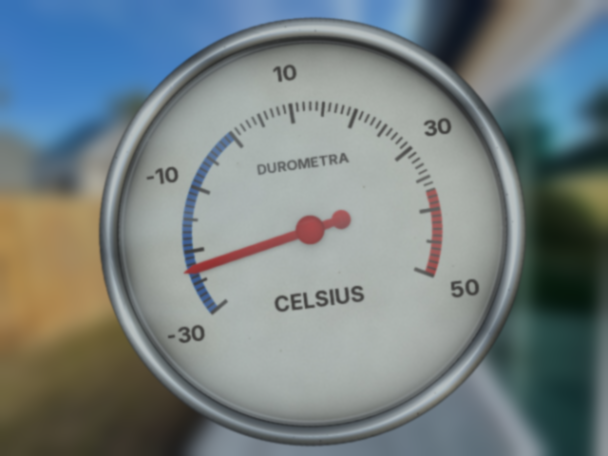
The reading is **-23** °C
